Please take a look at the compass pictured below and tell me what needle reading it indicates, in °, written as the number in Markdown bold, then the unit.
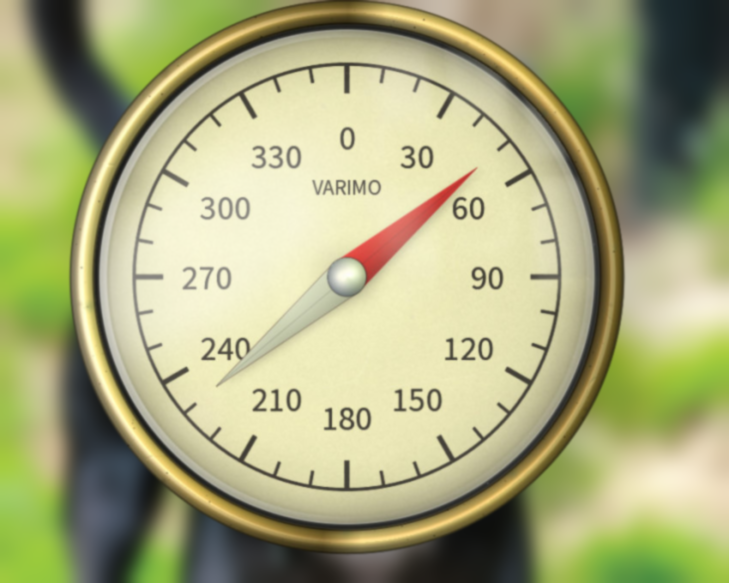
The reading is **50** °
